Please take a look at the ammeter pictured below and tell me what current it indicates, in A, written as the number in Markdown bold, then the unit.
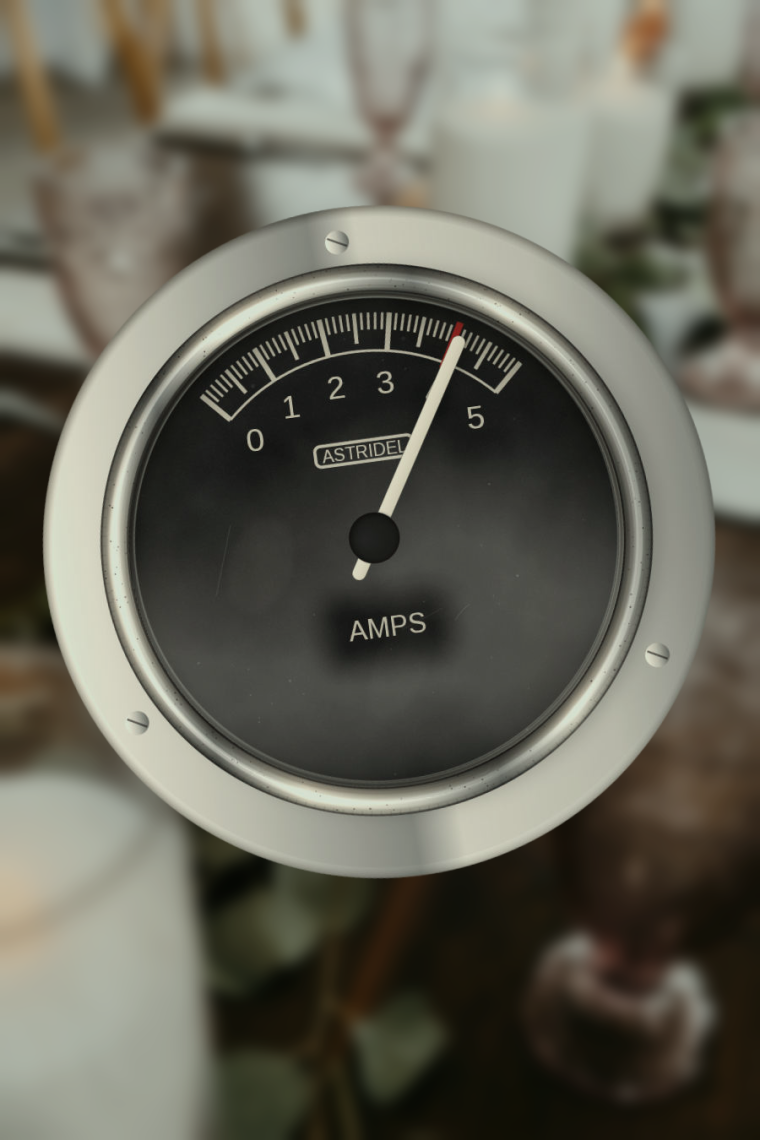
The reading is **4.1** A
